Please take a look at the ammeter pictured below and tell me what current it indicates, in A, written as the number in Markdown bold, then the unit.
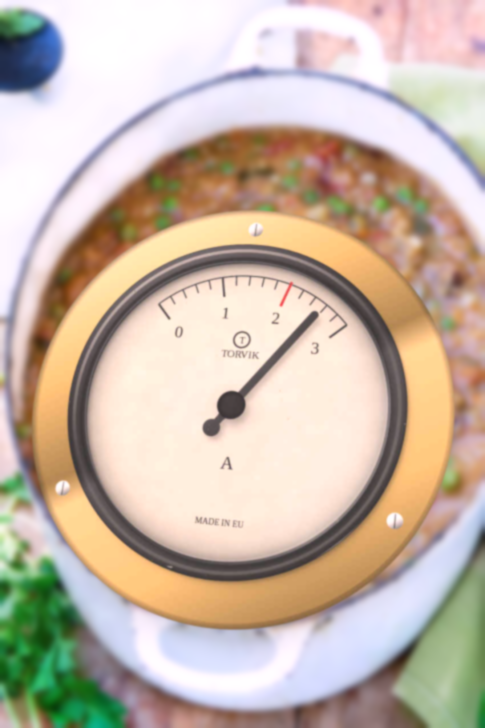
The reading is **2.6** A
